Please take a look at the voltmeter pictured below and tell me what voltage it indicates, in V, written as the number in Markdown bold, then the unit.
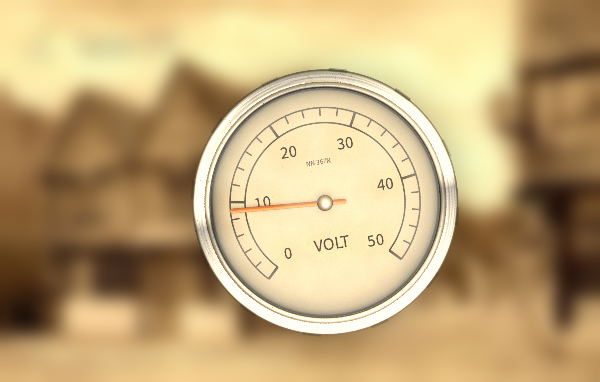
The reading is **9** V
